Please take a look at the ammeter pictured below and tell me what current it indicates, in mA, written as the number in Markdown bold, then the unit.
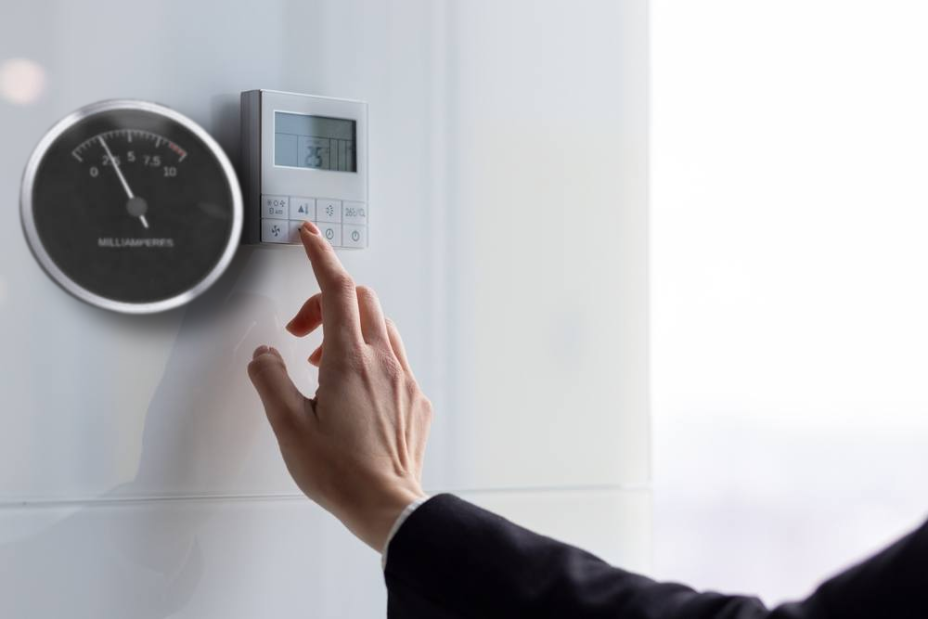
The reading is **2.5** mA
